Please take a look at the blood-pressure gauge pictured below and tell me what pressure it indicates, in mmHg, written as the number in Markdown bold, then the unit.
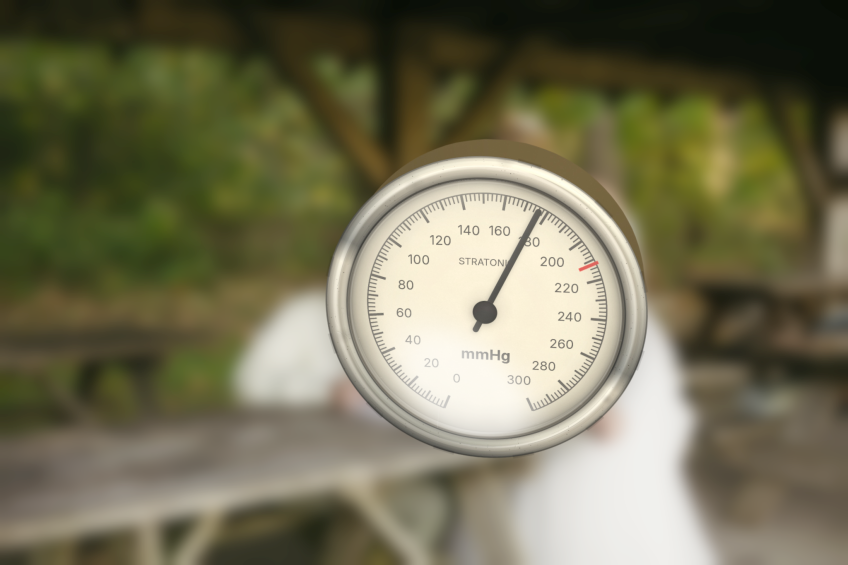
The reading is **176** mmHg
